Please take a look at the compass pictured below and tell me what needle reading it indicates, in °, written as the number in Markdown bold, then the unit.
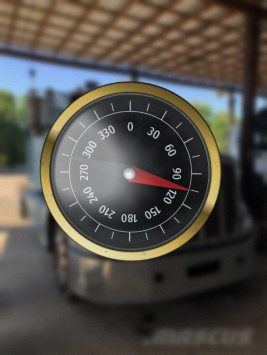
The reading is **105** °
